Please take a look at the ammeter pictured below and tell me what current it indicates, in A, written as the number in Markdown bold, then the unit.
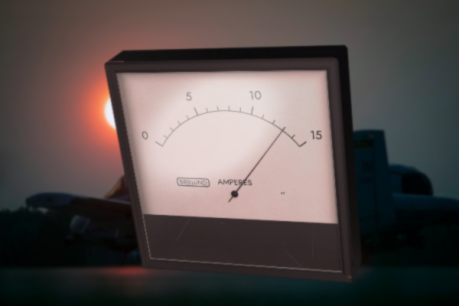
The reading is **13** A
